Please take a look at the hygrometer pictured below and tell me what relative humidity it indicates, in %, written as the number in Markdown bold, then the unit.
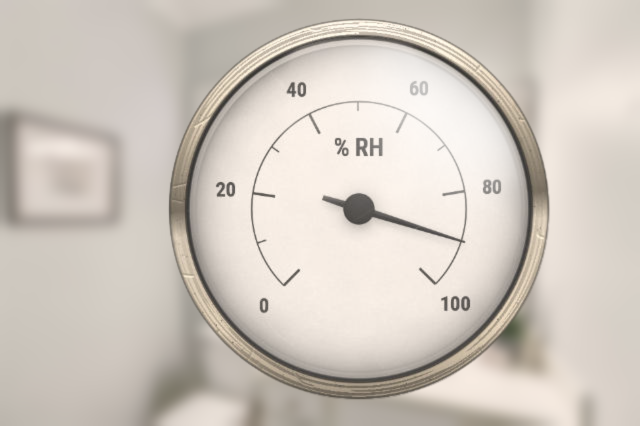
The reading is **90** %
